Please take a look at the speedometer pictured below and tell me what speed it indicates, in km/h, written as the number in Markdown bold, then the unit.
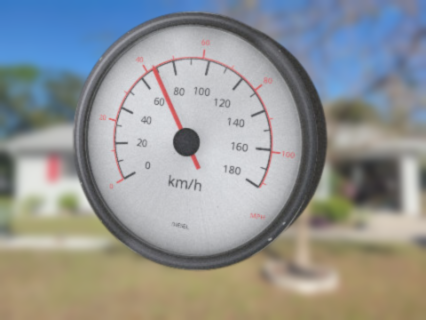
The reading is **70** km/h
